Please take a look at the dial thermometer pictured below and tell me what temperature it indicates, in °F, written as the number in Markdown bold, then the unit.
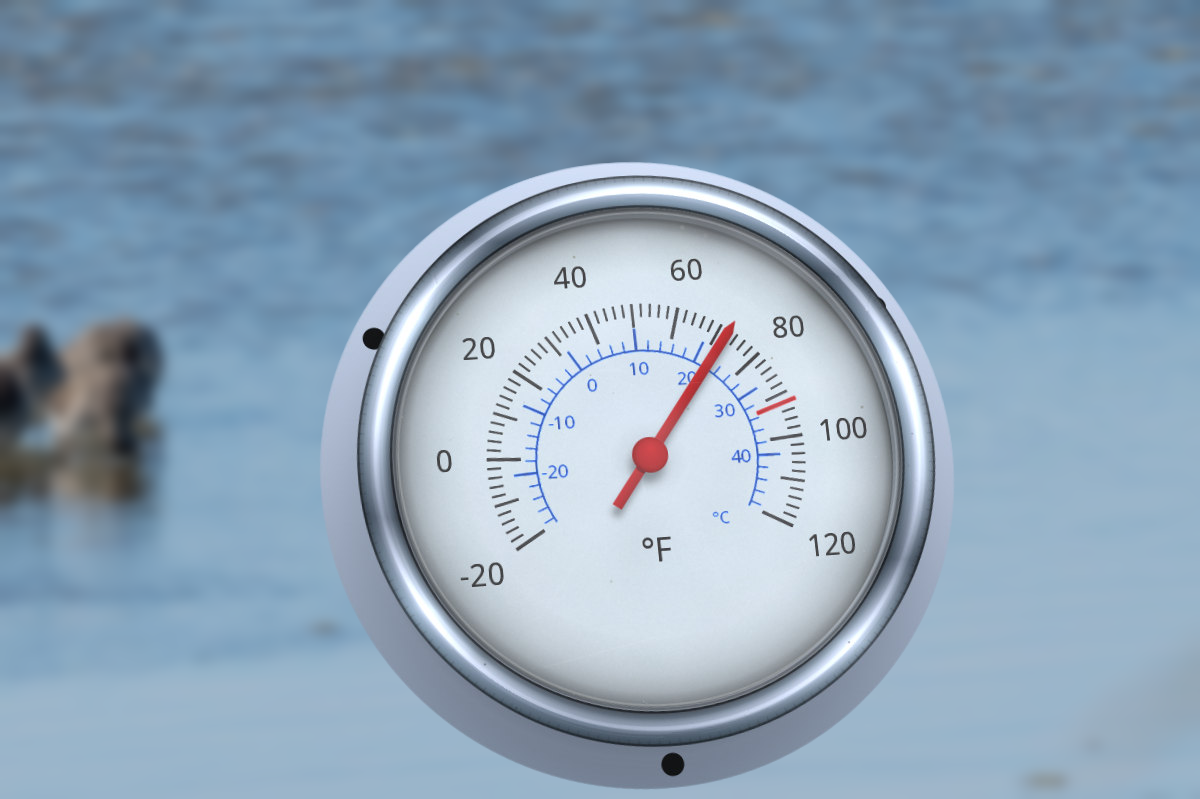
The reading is **72** °F
